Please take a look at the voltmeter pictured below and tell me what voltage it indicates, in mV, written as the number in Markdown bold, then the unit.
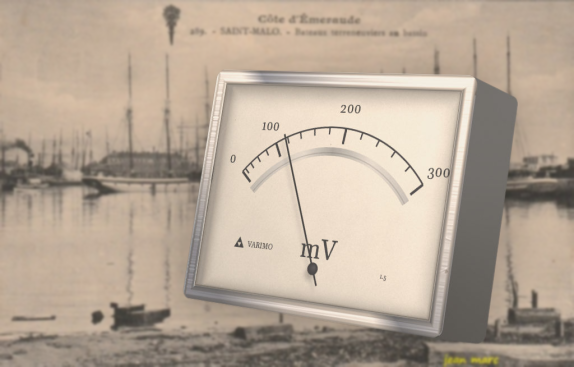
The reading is **120** mV
